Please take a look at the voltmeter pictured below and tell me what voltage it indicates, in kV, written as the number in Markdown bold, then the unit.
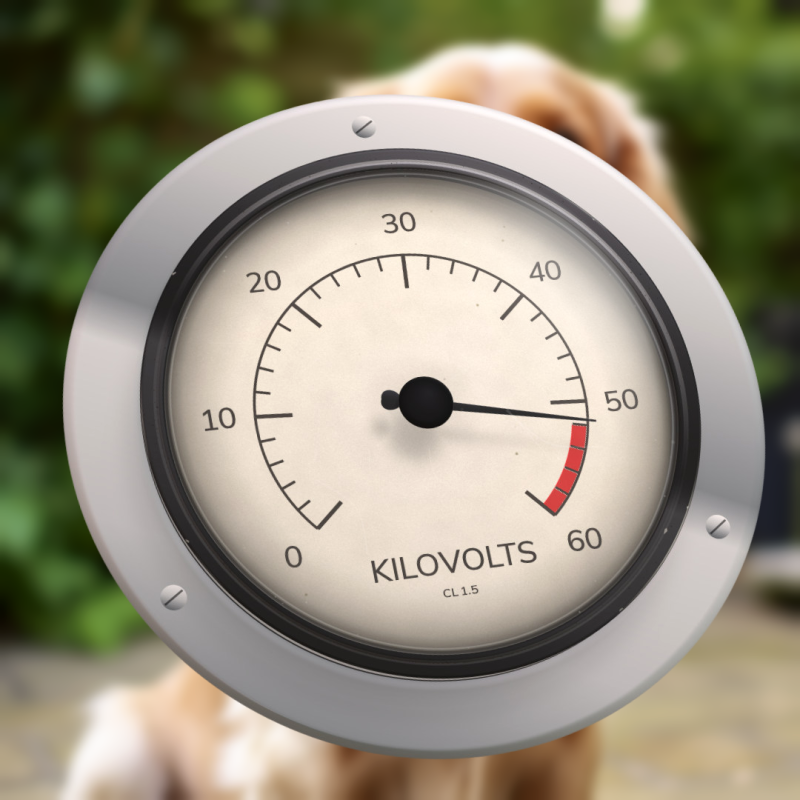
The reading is **52** kV
